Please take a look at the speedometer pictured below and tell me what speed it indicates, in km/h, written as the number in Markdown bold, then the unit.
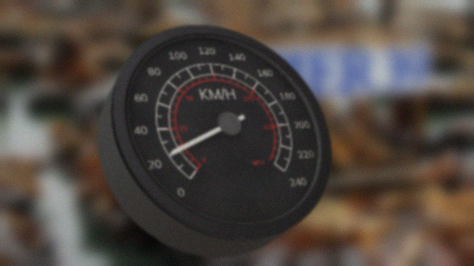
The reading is **20** km/h
